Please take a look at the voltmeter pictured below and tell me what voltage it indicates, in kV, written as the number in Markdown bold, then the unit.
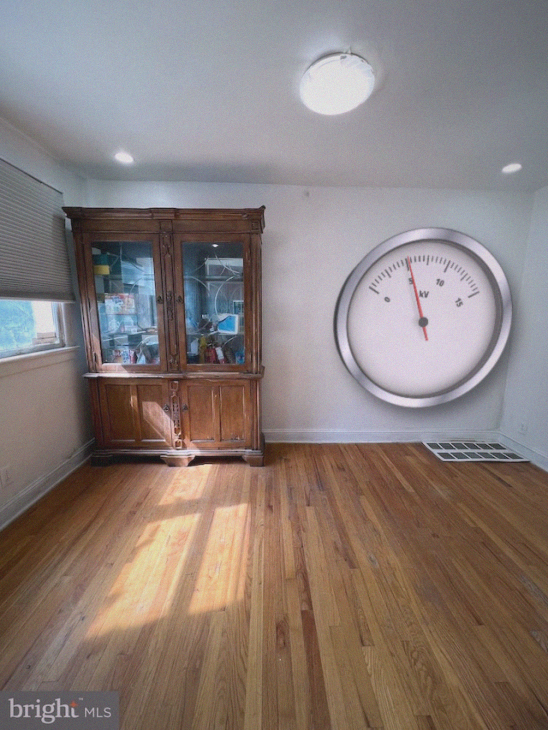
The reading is **5** kV
